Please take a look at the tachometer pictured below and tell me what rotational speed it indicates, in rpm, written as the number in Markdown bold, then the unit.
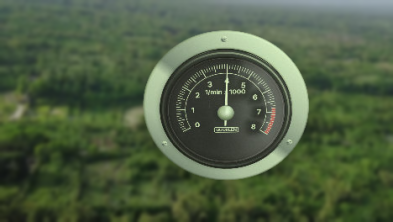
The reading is **4000** rpm
